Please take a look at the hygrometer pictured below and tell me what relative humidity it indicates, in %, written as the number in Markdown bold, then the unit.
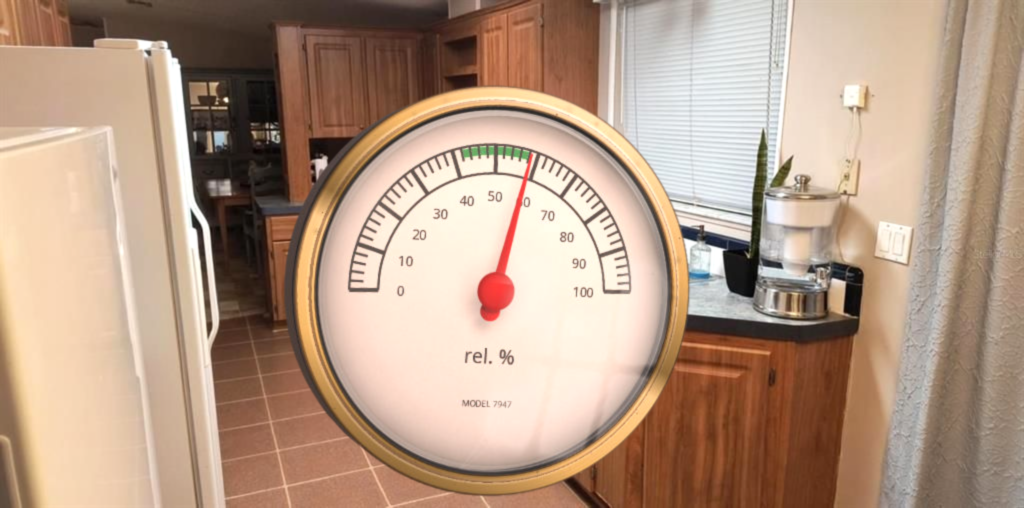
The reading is **58** %
